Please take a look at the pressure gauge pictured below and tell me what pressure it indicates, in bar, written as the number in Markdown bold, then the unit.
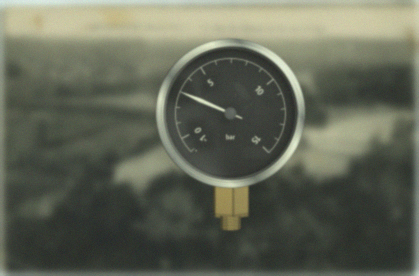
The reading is **3** bar
